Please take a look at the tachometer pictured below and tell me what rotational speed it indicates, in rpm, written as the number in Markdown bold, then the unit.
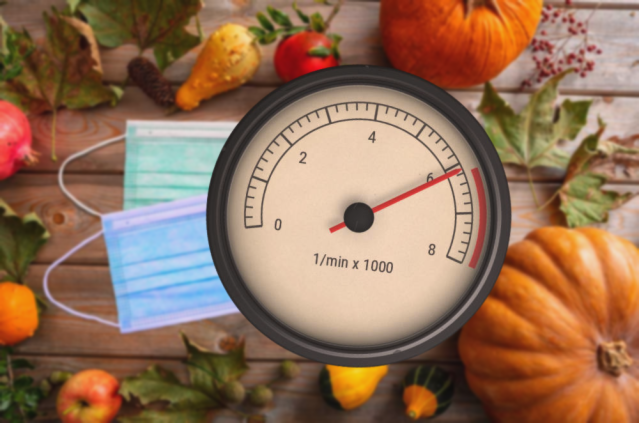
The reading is **6100** rpm
